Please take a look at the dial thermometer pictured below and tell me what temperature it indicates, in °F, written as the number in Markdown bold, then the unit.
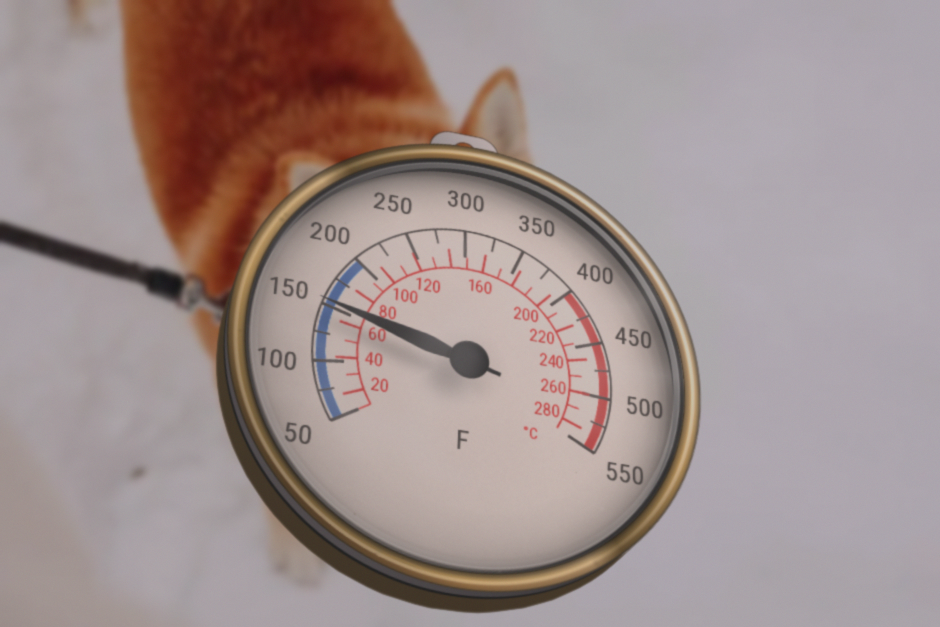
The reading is **150** °F
